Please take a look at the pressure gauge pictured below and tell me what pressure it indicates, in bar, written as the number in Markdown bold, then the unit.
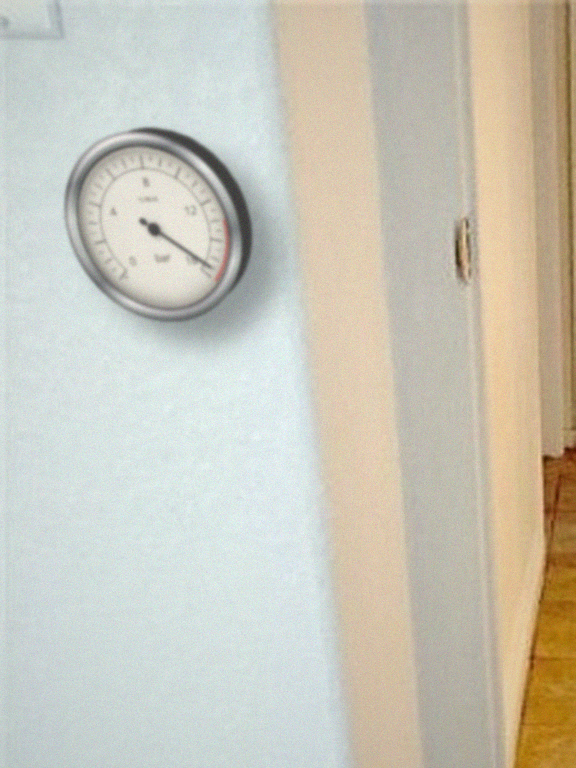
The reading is **15.5** bar
